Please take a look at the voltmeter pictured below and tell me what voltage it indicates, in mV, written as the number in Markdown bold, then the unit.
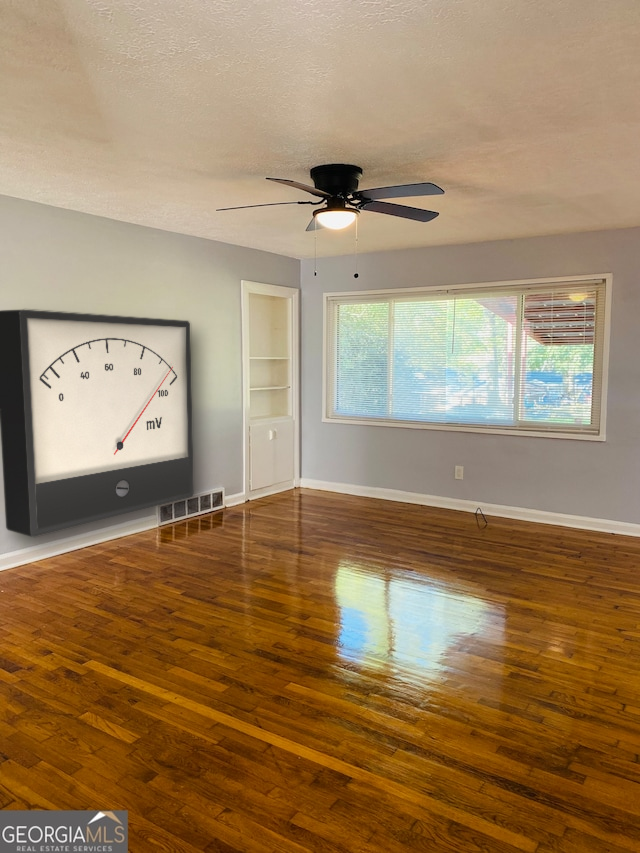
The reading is **95** mV
